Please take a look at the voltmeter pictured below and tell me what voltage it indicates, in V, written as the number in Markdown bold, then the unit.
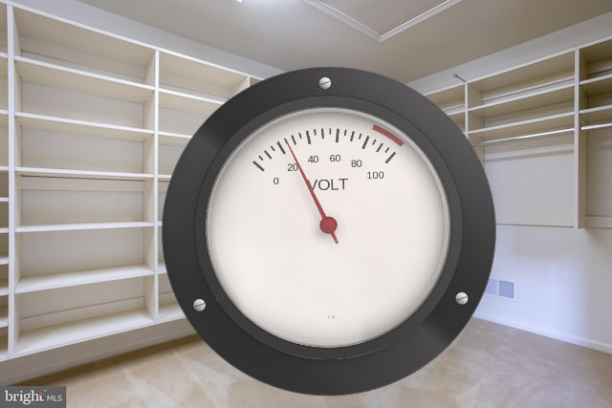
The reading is **25** V
